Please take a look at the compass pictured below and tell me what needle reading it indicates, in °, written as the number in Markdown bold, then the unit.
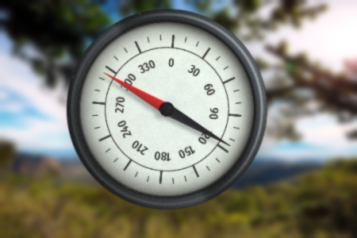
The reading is **295** °
